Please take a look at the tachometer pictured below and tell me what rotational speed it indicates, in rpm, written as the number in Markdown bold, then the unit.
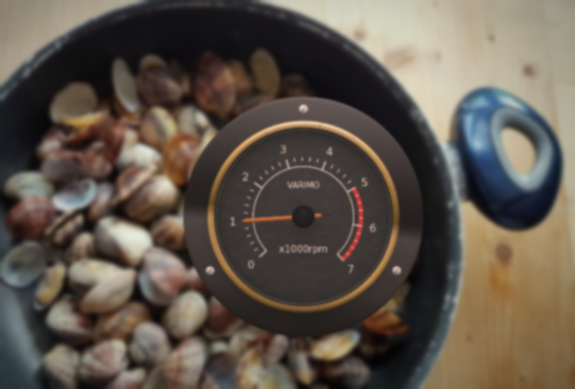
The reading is **1000** rpm
